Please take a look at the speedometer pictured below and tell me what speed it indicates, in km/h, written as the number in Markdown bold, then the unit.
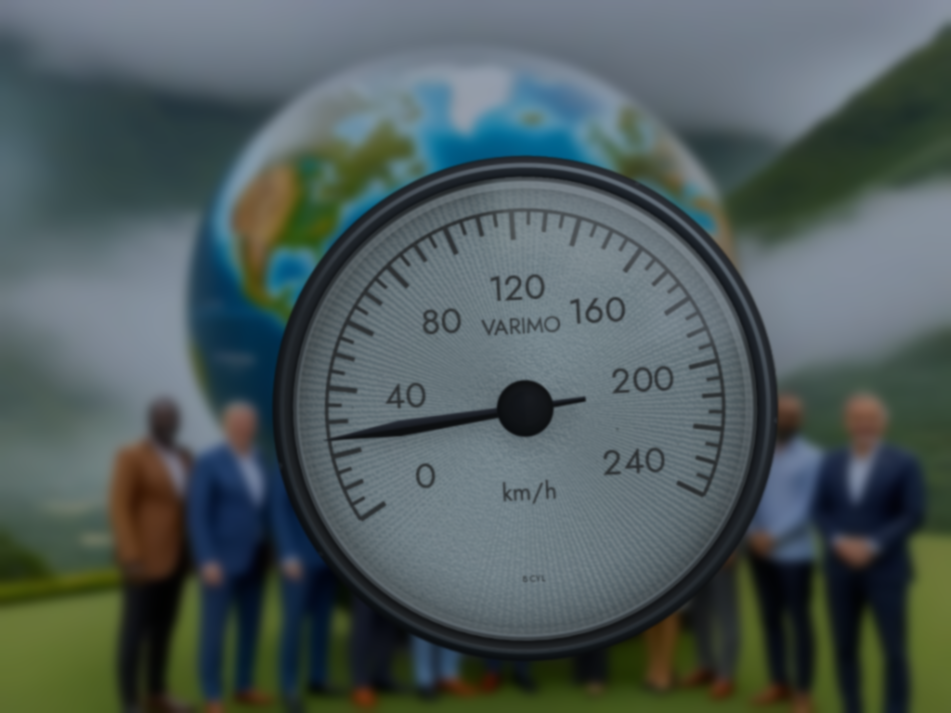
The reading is **25** km/h
